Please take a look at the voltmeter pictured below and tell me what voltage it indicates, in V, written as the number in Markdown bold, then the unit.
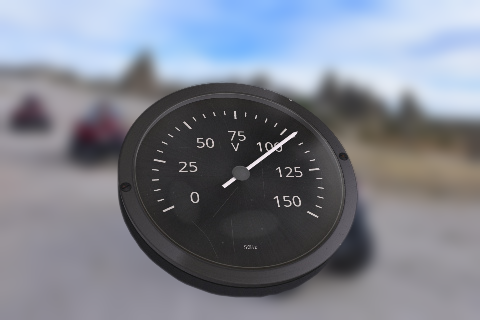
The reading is **105** V
